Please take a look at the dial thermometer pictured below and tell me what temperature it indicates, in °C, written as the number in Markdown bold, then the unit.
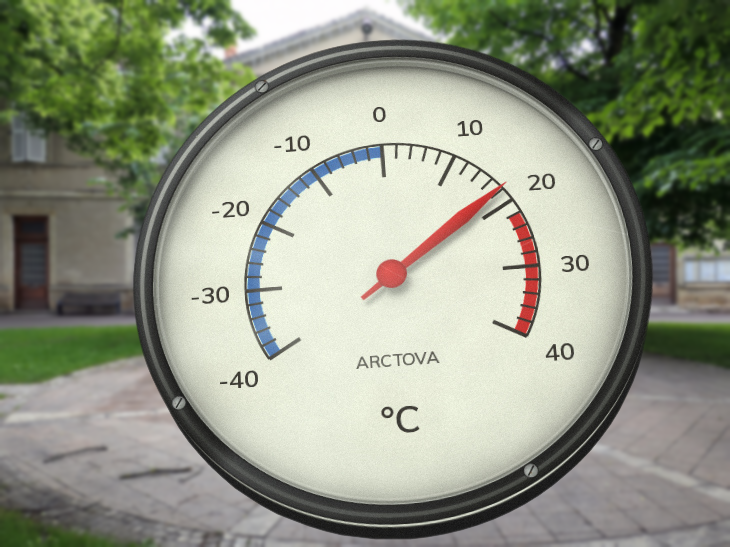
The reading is **18** °C
